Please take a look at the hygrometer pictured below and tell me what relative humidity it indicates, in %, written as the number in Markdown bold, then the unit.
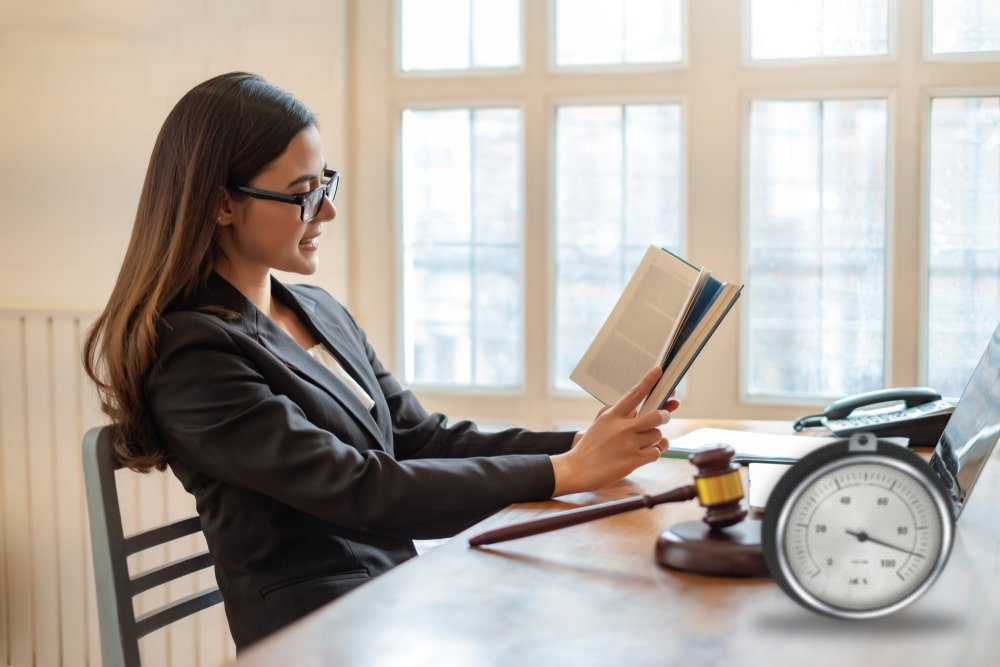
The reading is **90** %
